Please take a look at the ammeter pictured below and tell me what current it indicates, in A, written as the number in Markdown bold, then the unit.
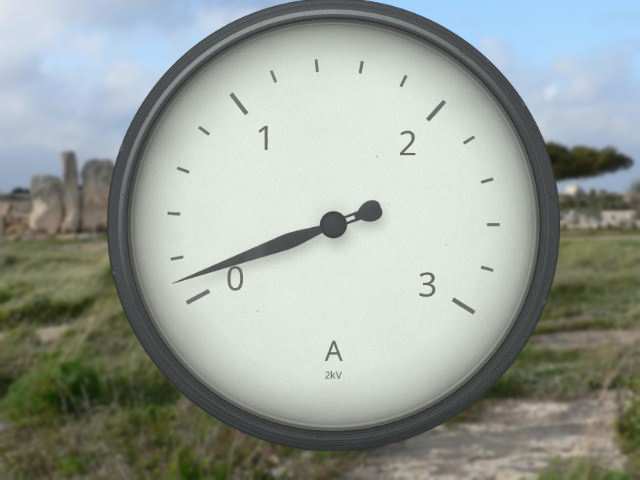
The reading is **0.1** A
